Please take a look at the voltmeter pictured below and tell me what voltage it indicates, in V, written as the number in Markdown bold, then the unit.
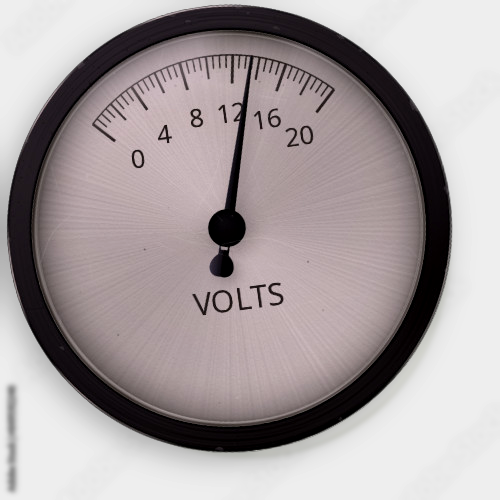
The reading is **13.5** V
